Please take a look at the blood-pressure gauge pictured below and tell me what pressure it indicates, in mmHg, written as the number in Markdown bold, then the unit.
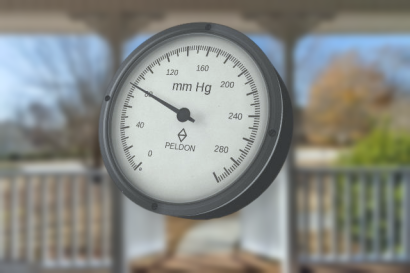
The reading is **80** mmHg
